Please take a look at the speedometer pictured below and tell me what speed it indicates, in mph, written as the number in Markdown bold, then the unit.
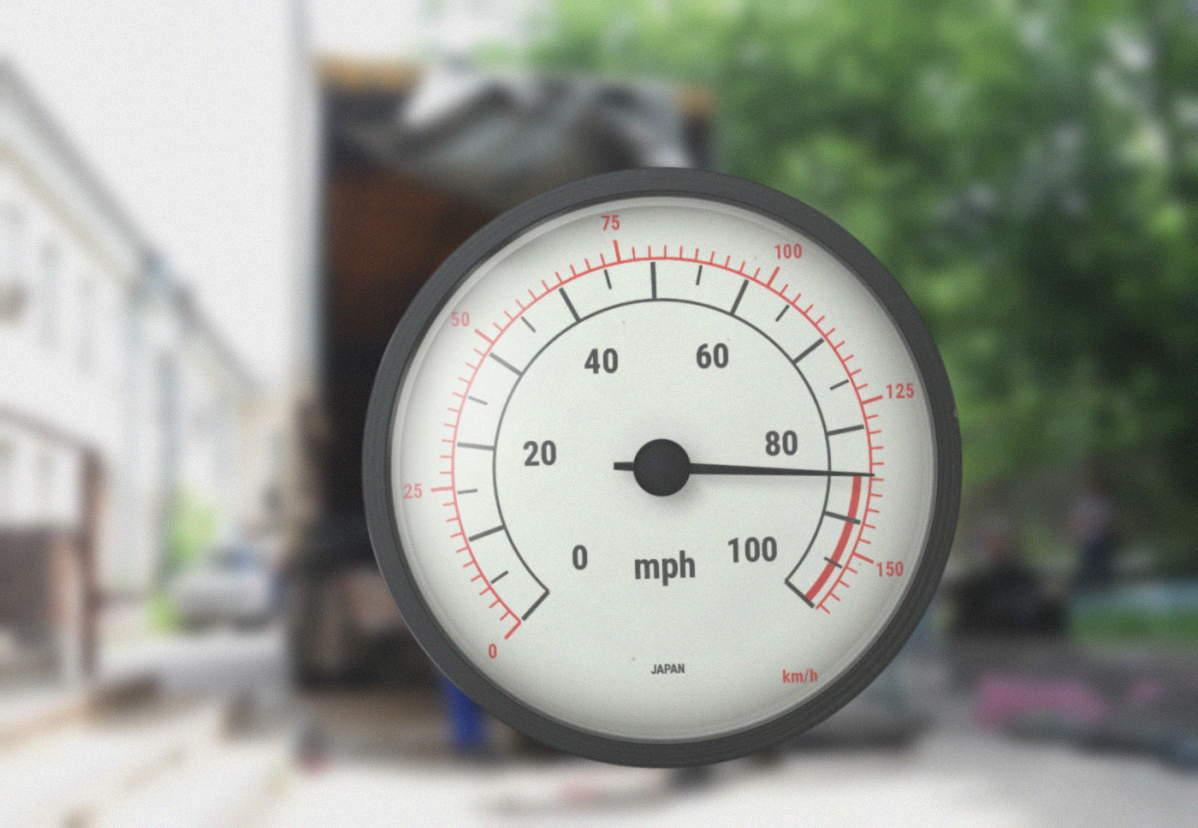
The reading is **85** mph
